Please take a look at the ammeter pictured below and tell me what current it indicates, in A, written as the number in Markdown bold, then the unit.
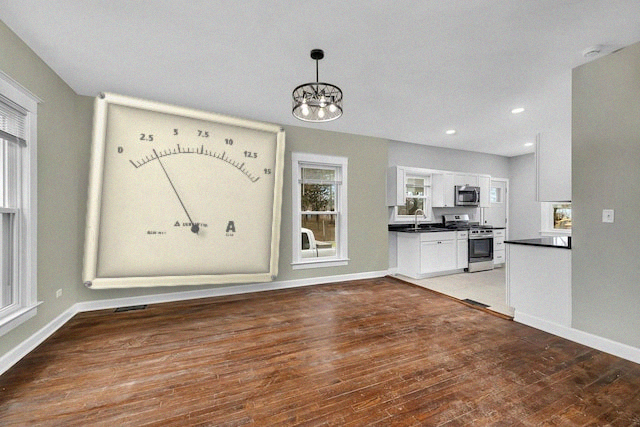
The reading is **2.5** A
